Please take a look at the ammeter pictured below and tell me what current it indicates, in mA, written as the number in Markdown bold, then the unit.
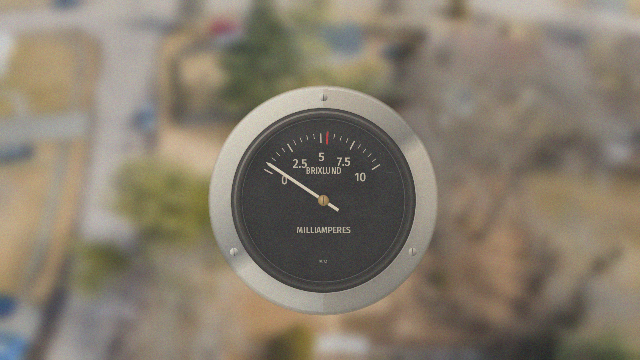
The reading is **0.5** mA
